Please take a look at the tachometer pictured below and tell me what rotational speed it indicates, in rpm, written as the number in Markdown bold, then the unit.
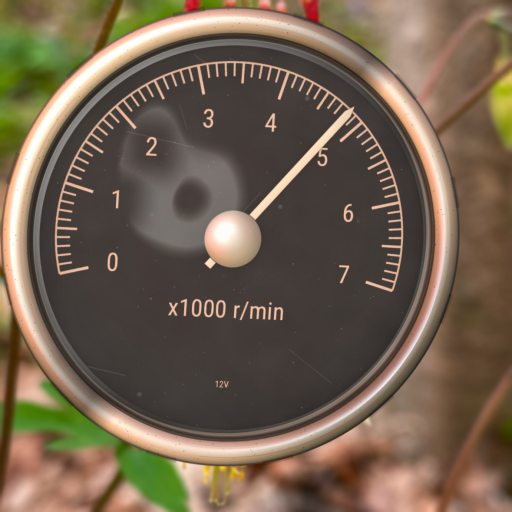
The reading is **4800** rpm
